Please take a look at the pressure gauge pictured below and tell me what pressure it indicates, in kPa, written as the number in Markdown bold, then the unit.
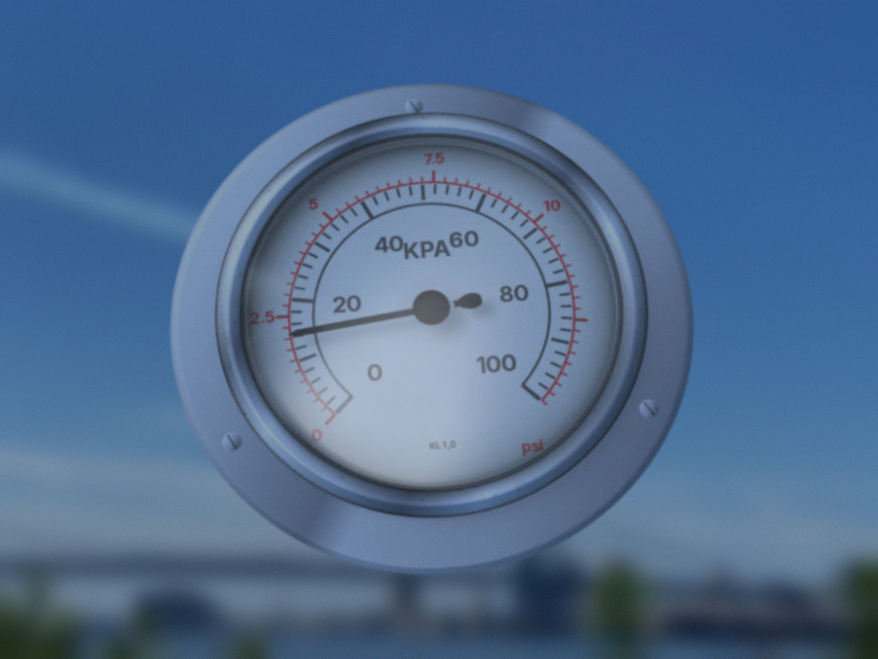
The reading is **14** kPa
